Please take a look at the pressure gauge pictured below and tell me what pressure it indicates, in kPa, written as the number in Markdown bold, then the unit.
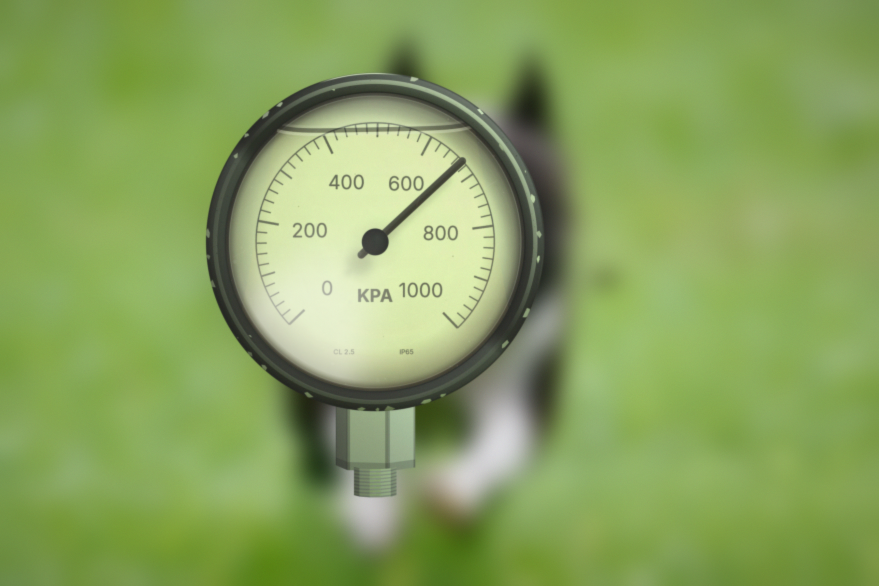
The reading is **670** kPa
